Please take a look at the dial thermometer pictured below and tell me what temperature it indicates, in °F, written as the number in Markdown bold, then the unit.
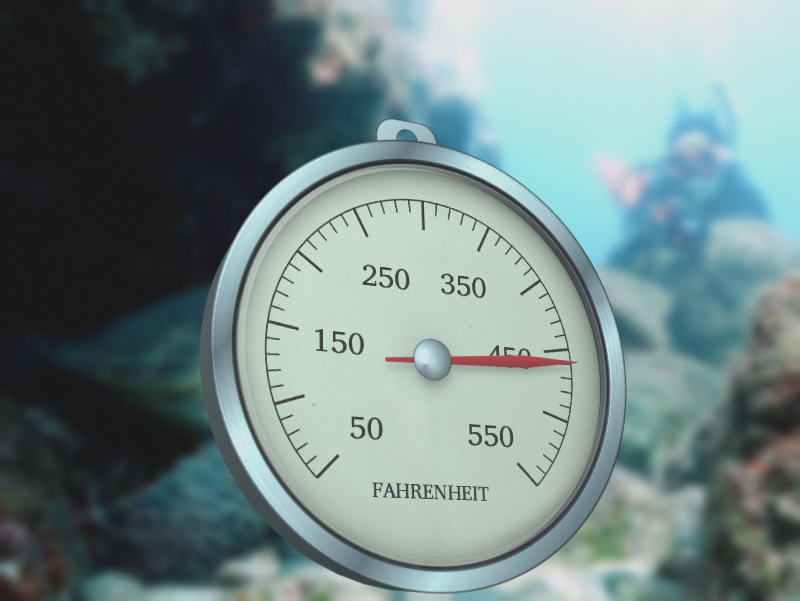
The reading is **460** °F
